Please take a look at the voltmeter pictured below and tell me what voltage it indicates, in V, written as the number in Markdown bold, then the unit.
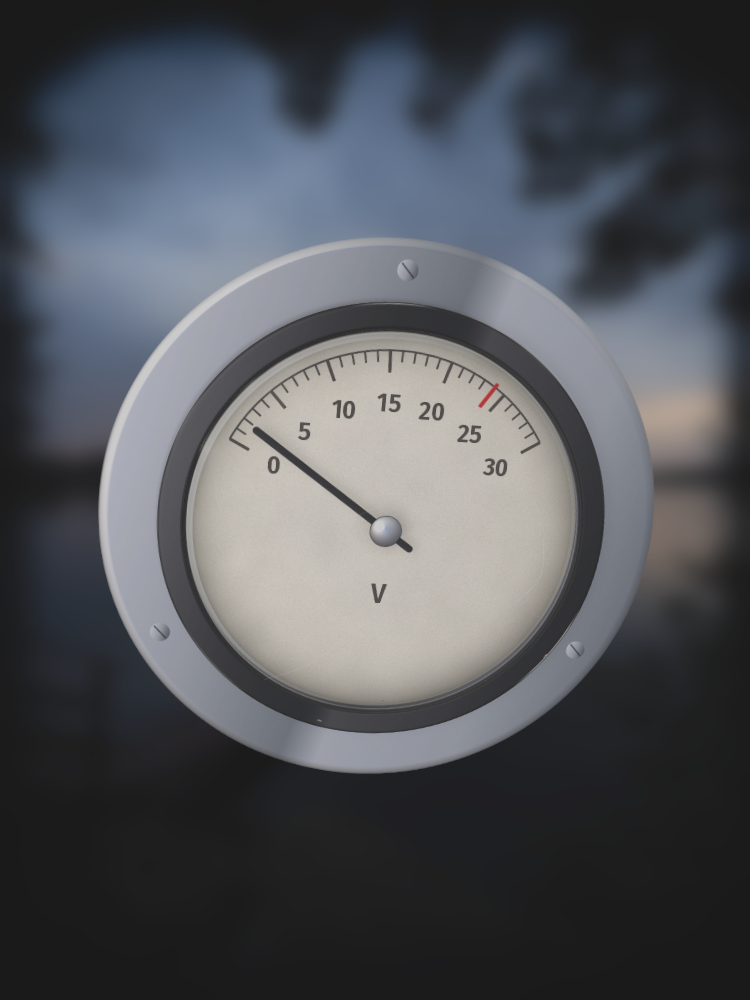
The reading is **2** V
